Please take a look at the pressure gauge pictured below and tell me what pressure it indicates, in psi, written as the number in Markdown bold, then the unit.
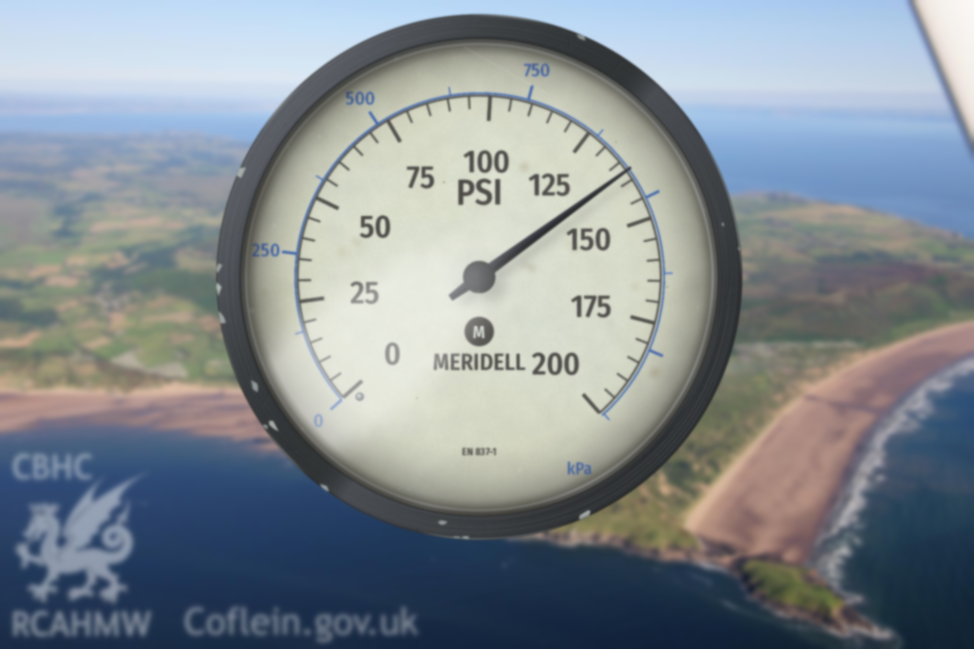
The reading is **137.5** psi
